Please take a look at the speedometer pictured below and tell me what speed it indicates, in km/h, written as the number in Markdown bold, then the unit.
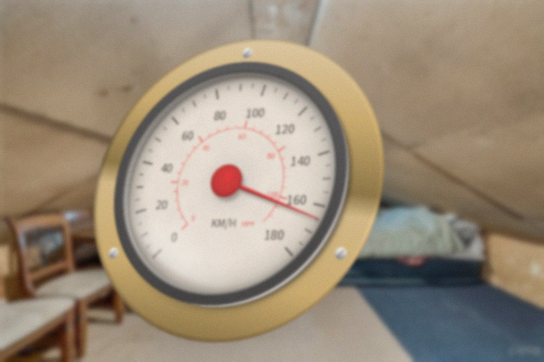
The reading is **165** km/h
